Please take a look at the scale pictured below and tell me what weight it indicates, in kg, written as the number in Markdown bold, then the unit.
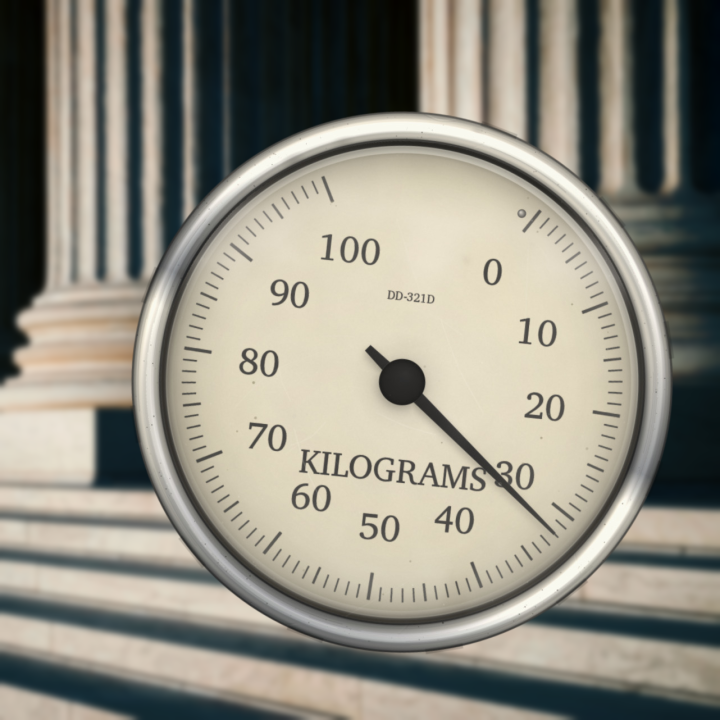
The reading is **32** kg
